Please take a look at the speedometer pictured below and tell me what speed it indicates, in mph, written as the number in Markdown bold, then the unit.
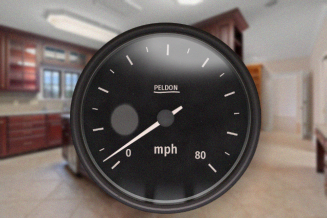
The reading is **2.5** mph
